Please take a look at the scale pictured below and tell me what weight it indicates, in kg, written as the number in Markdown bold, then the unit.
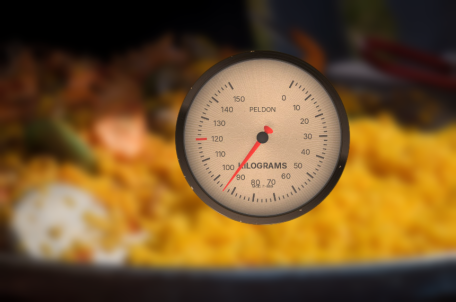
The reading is **94** kg
